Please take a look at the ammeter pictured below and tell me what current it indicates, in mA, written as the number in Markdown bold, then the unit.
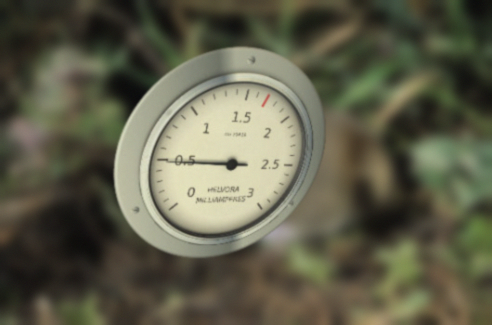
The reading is **0.5** mA
